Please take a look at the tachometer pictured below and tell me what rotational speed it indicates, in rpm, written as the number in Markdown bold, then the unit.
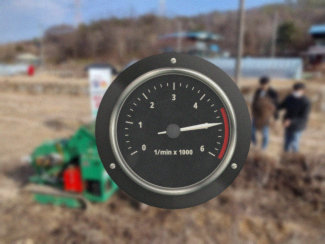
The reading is **5000** rpm
